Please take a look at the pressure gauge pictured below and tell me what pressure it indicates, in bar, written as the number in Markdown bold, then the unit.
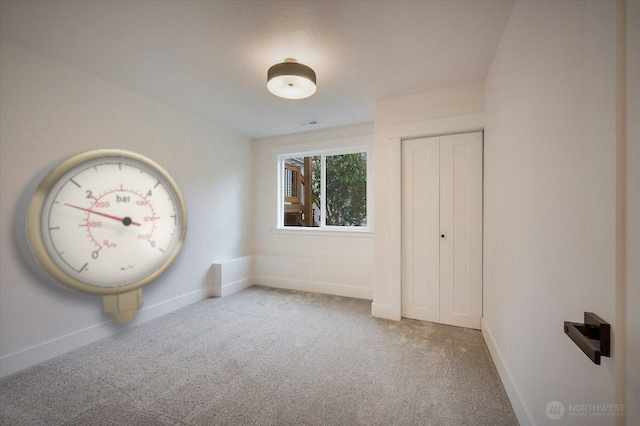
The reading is **1.5** bar
